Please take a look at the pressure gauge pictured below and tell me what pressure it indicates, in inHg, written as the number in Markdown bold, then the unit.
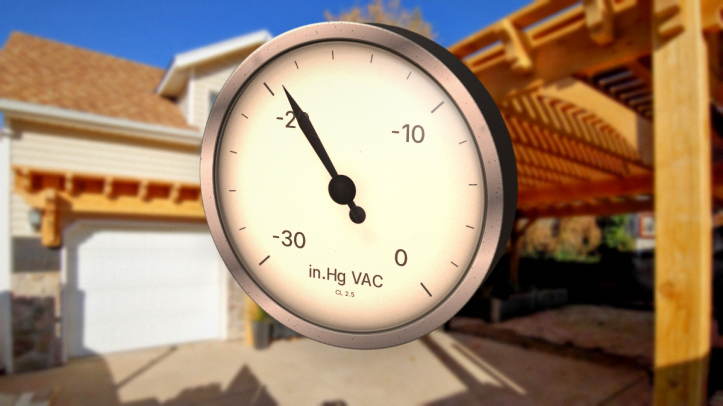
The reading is **-19** inHg
